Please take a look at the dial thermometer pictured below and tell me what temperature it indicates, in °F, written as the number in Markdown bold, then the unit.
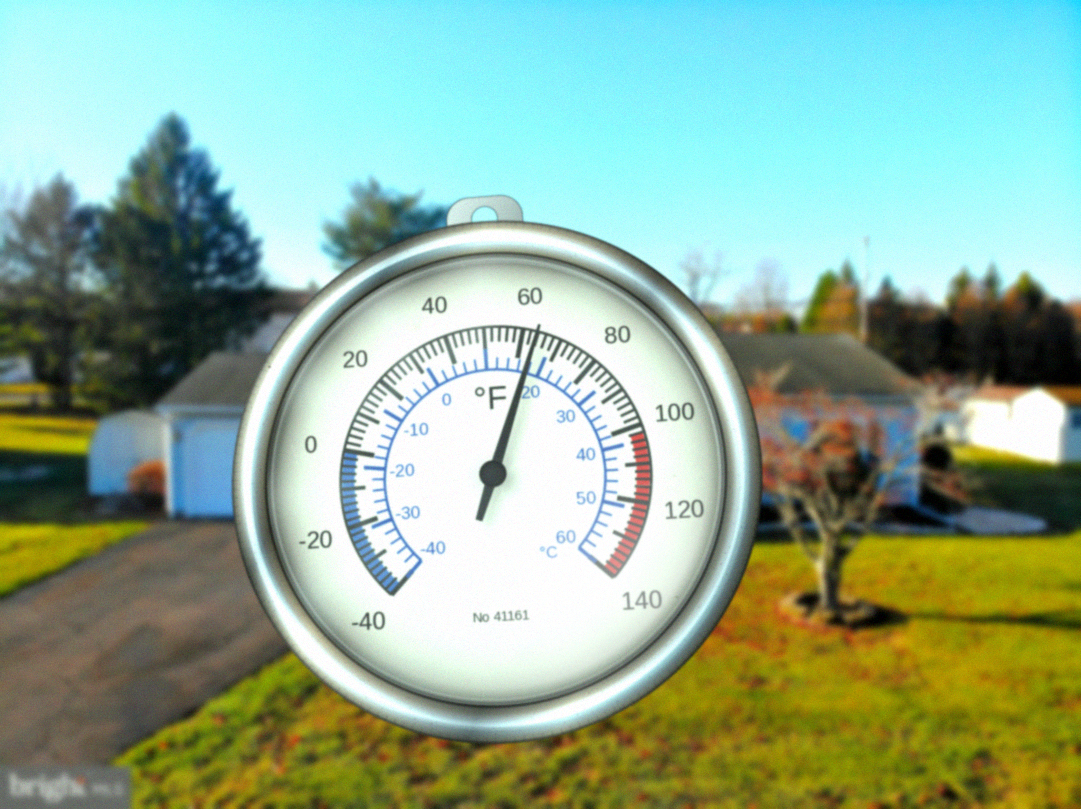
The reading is **64** °F
